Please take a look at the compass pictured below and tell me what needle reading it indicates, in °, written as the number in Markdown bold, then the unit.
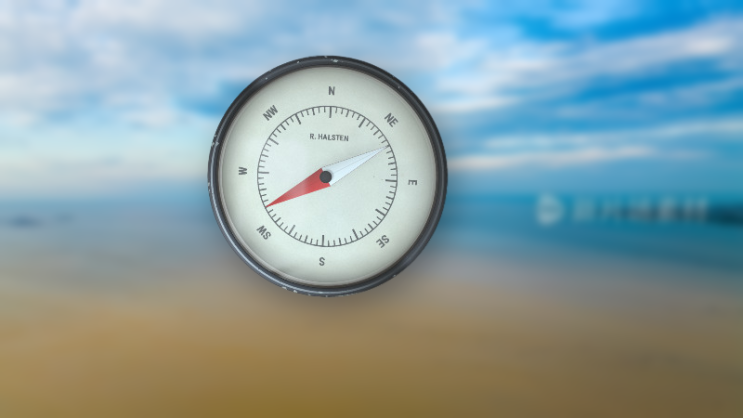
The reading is **240** °
